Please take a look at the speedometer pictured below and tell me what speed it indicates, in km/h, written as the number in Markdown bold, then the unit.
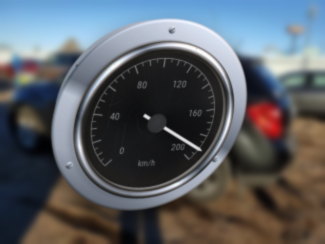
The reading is **190** km/h
